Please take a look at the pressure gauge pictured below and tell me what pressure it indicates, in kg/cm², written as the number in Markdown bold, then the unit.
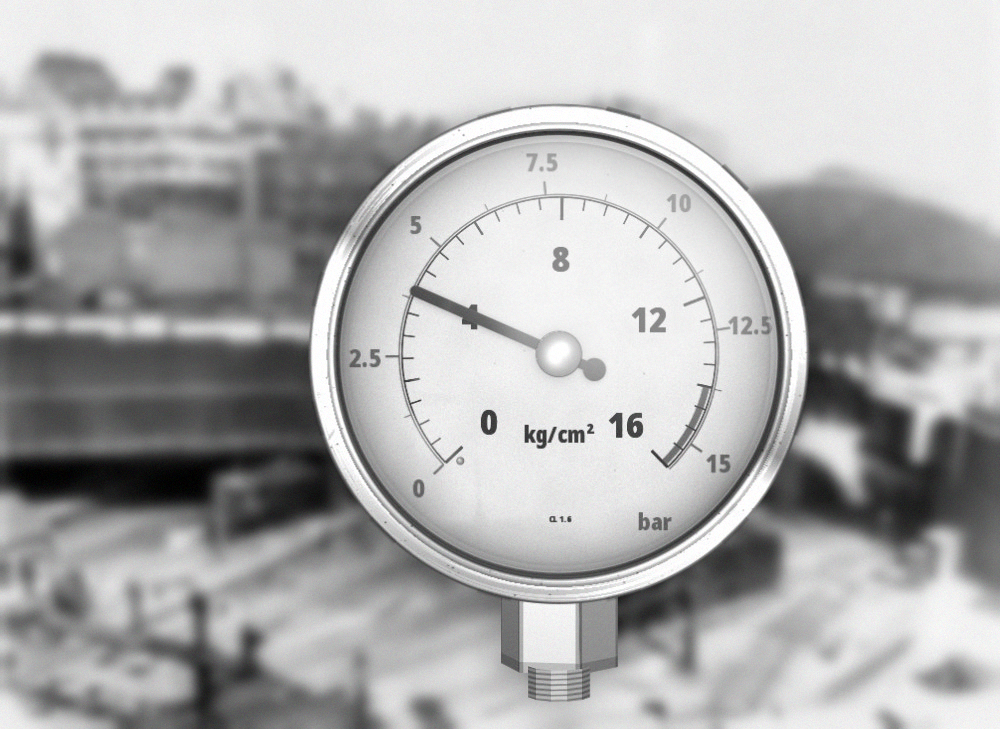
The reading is **4** kg/cm²
